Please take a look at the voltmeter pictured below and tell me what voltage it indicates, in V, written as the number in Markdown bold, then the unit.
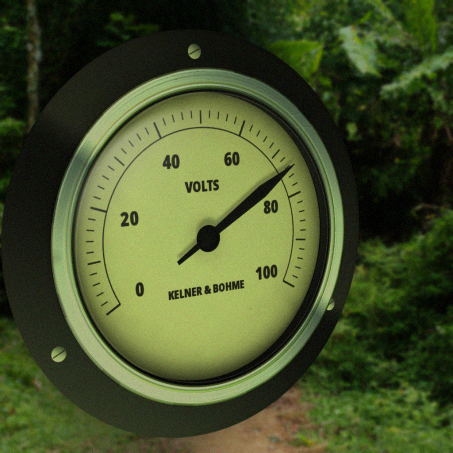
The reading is **74** V
